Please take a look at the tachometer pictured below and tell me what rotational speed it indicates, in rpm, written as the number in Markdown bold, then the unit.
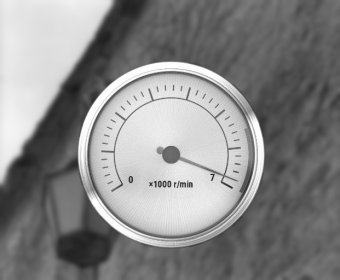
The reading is **6800** rpm
